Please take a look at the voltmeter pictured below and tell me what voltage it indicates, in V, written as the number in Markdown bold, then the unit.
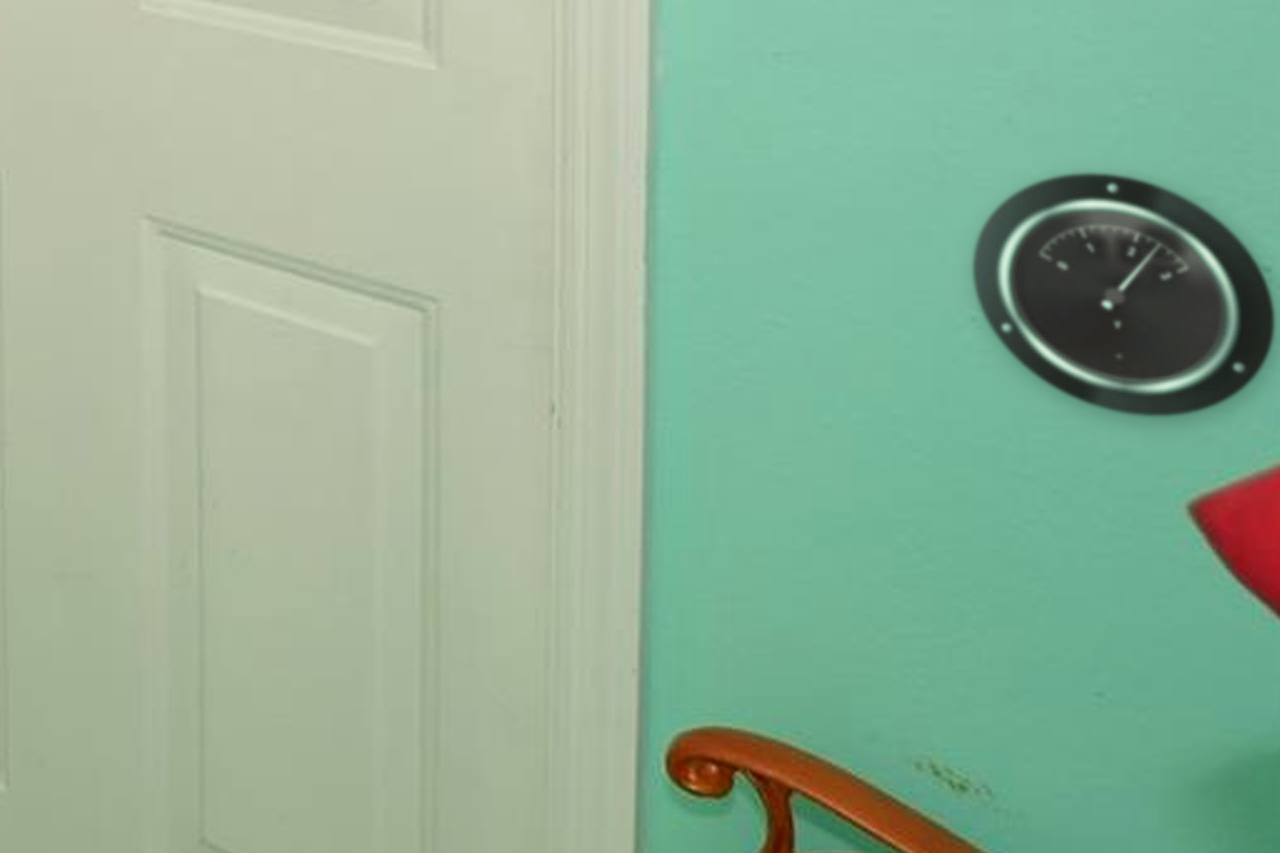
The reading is **2.4** V
